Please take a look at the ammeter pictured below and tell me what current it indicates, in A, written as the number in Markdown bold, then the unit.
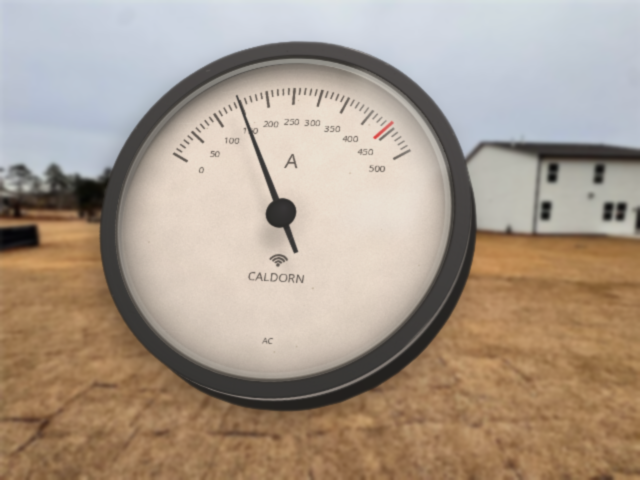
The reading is **150** A
